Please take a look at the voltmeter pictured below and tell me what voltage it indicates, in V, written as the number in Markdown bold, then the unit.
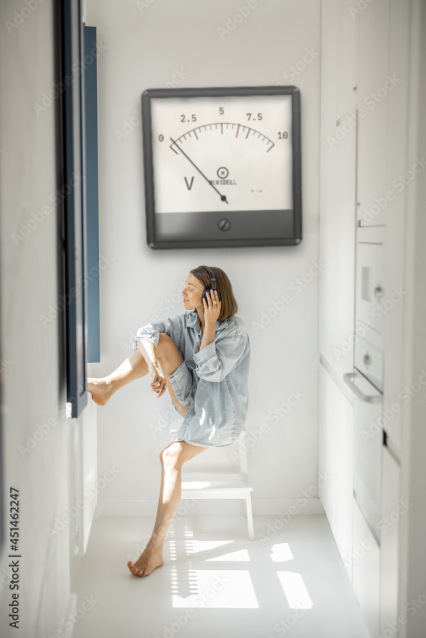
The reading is **0.5** V
